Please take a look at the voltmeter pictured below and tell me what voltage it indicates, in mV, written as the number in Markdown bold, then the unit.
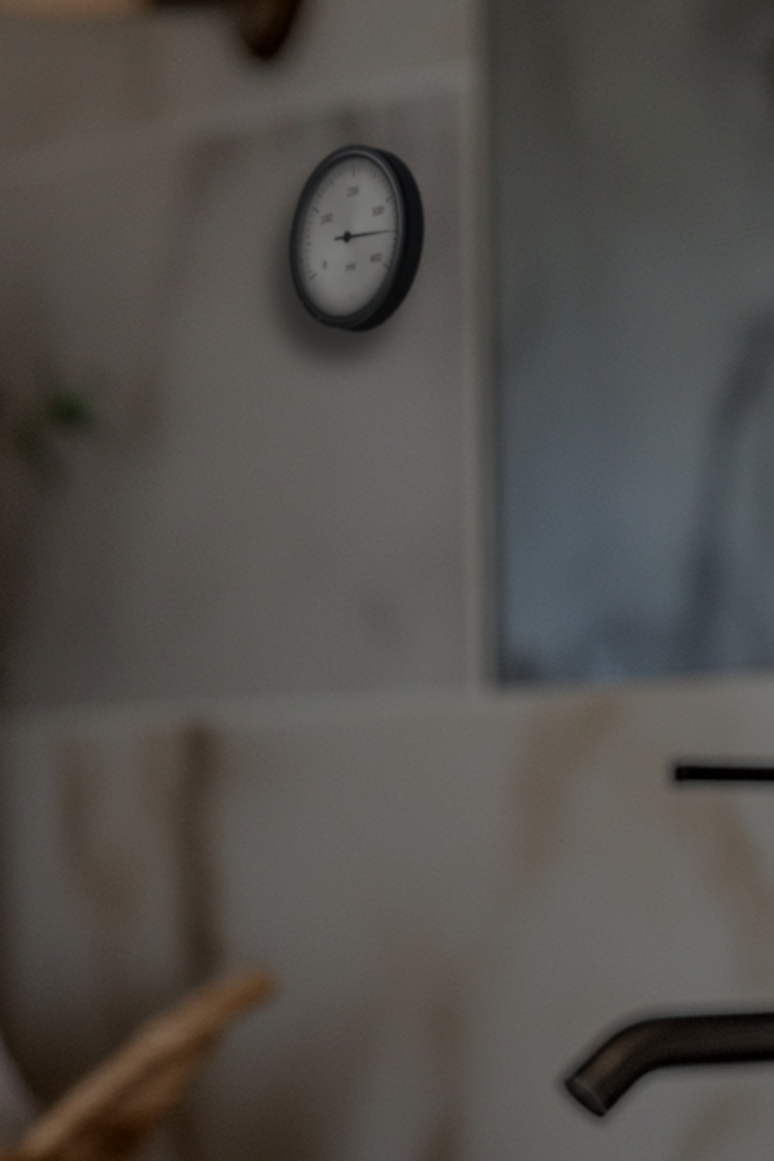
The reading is **350** mV
